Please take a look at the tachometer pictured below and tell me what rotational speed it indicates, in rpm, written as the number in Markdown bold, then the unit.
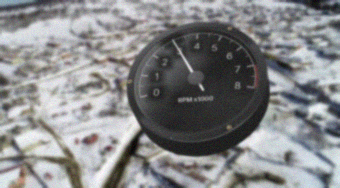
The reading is **3000** rpm
